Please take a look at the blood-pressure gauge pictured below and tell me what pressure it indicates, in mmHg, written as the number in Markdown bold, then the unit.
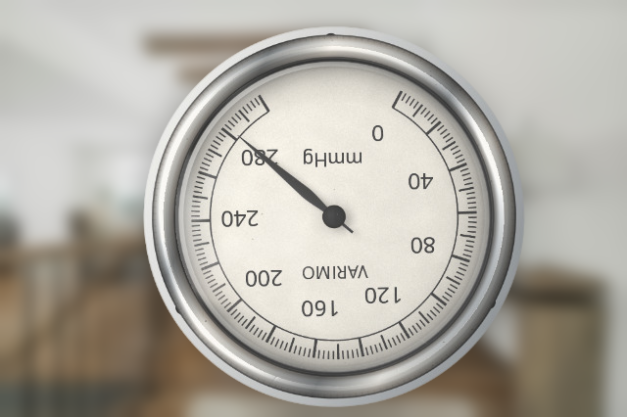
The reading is **282** mmHg
